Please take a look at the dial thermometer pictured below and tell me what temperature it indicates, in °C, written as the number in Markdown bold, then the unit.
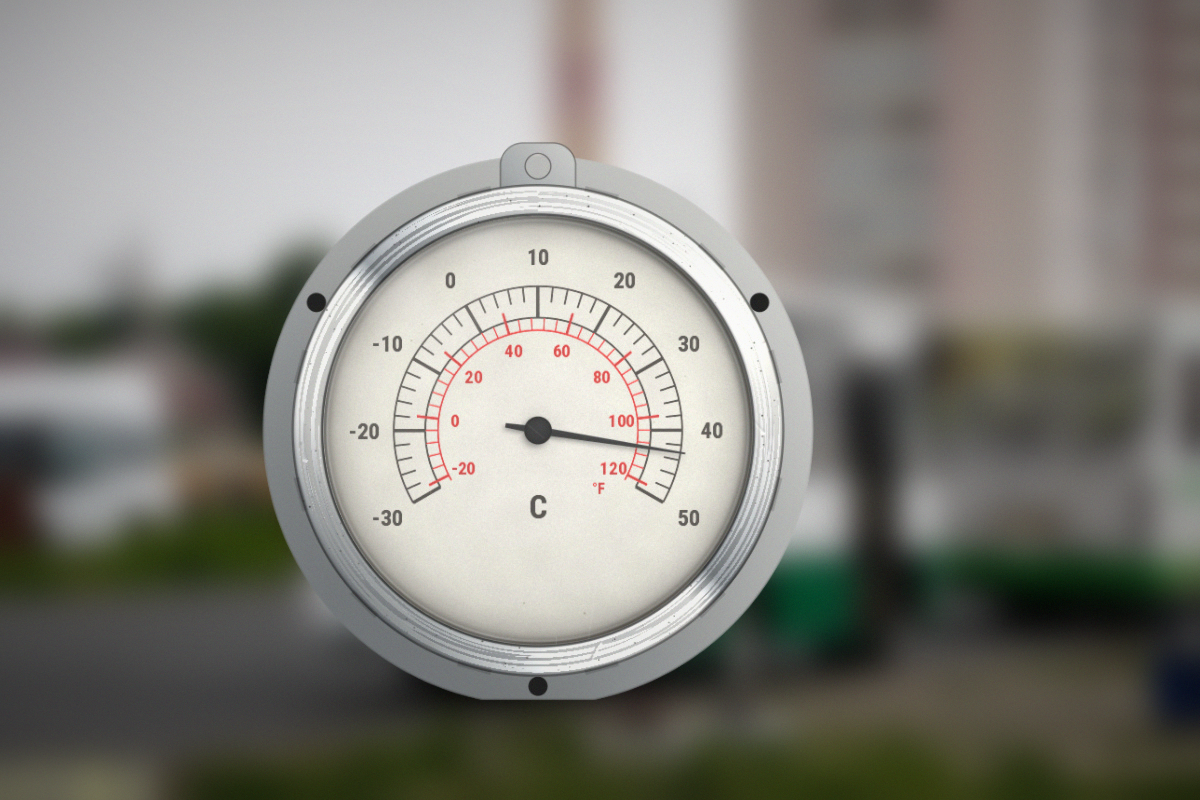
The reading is **43** °C
